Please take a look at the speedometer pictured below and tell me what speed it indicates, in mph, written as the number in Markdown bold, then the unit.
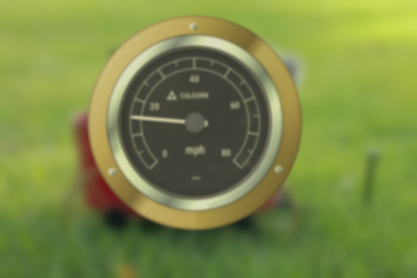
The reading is **15** mph
